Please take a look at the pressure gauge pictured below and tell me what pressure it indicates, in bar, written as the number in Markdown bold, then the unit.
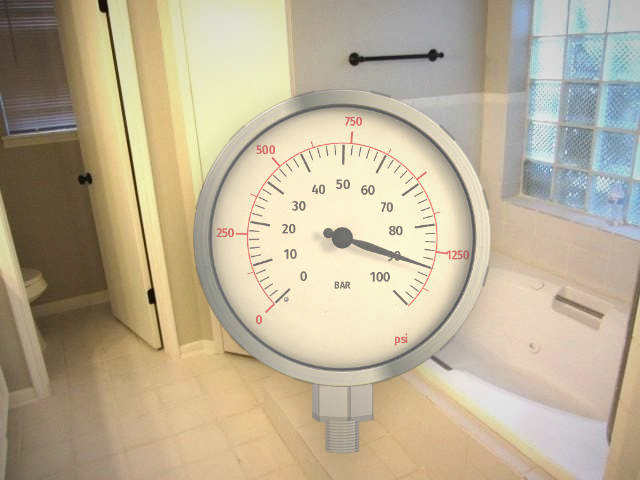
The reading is **90** bar
